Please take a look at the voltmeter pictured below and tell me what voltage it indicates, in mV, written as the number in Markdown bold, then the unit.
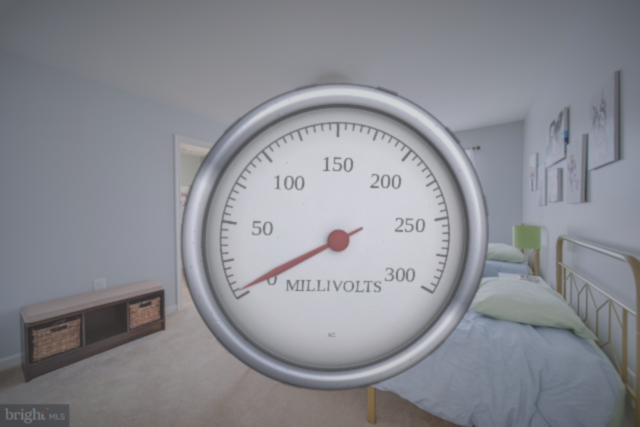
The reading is **5** mV
